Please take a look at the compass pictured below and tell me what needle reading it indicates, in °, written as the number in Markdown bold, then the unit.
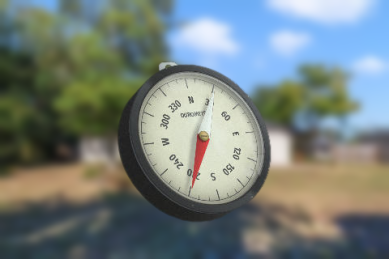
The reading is **210** °
